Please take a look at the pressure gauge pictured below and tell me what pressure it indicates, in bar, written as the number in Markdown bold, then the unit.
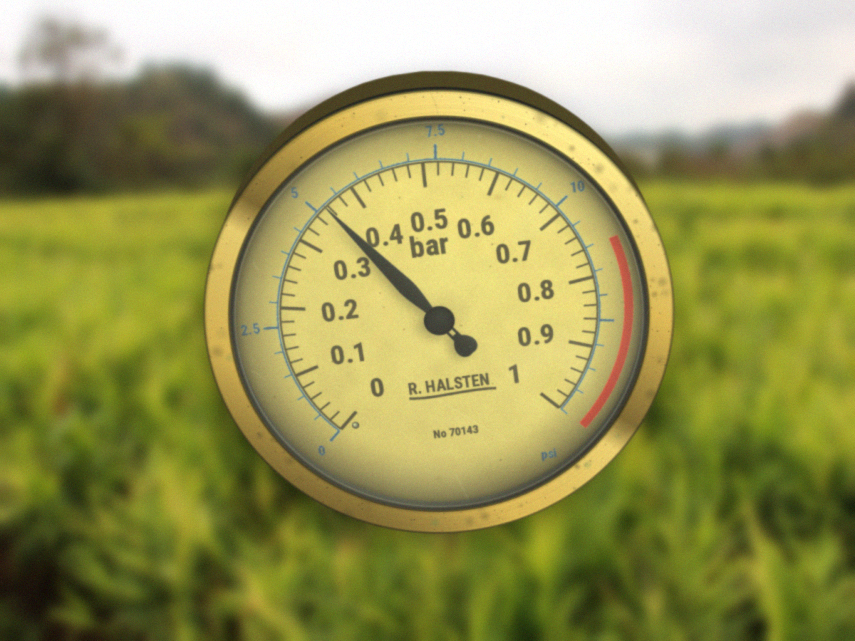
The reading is **0.36** bar
